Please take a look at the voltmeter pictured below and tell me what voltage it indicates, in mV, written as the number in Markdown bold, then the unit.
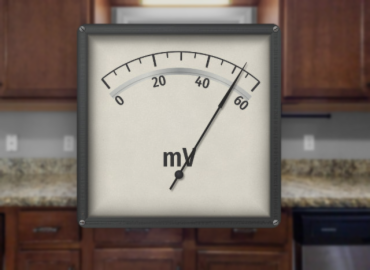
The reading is **52.5** mV
